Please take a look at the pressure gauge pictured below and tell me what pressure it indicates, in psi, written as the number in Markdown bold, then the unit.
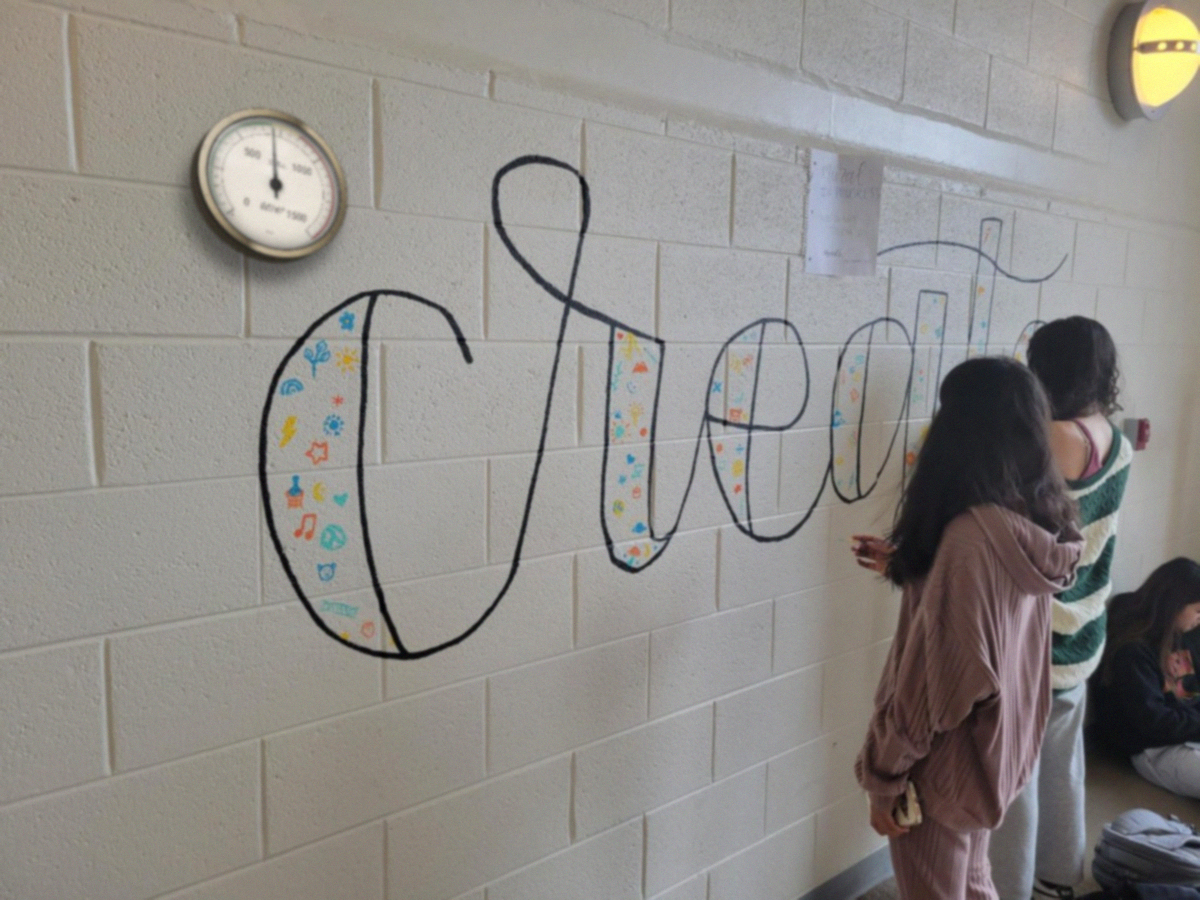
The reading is **700** psi
